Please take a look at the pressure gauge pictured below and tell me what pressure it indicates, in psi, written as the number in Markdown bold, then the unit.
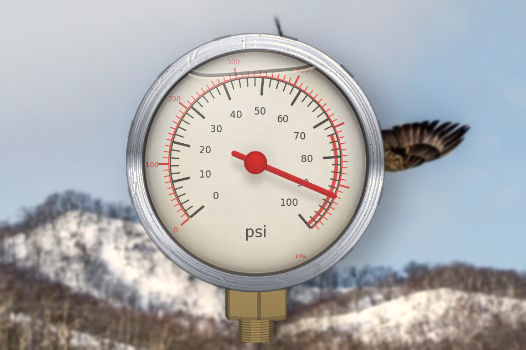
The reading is **90** psi
